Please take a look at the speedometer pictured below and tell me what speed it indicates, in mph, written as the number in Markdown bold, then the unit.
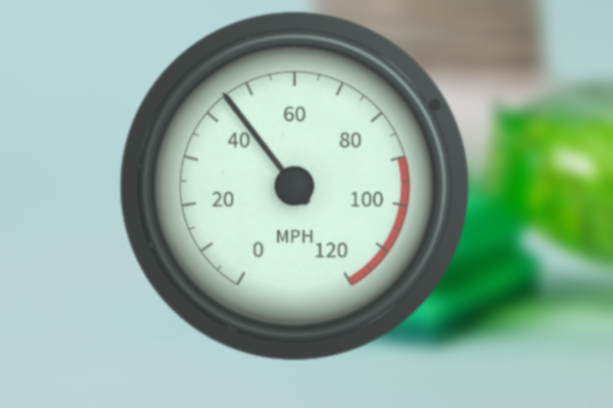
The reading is **45** mph
